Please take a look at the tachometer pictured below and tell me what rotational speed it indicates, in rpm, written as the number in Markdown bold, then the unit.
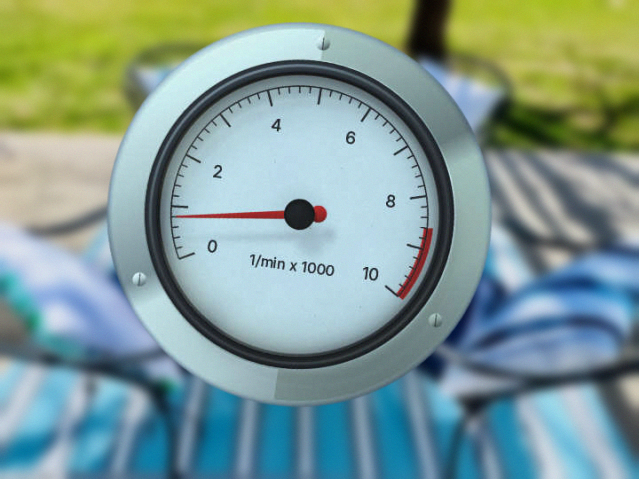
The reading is **800** rpm
